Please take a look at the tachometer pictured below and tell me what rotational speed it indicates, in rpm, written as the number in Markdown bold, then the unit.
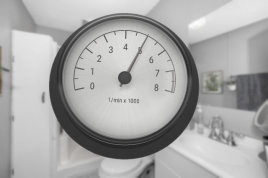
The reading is **5000** rpm
